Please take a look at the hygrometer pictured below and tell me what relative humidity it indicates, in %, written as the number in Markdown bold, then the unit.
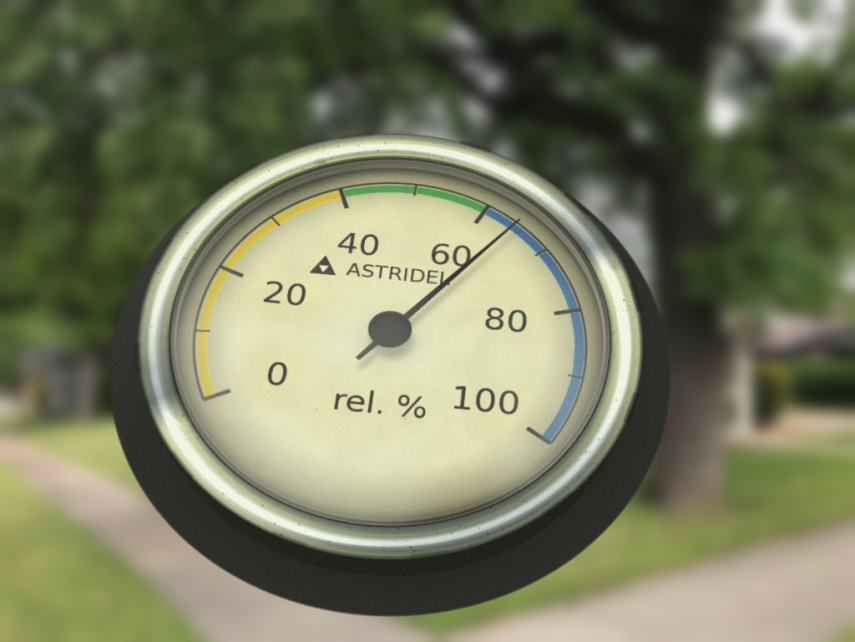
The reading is **65** %
